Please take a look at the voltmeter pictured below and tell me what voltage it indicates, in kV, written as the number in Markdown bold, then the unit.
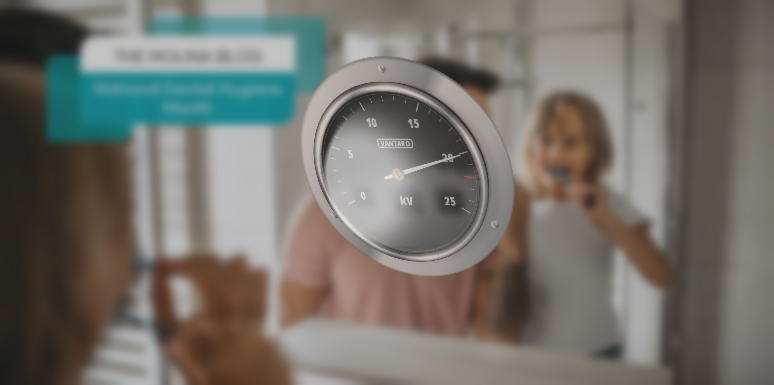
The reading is **20** kV
